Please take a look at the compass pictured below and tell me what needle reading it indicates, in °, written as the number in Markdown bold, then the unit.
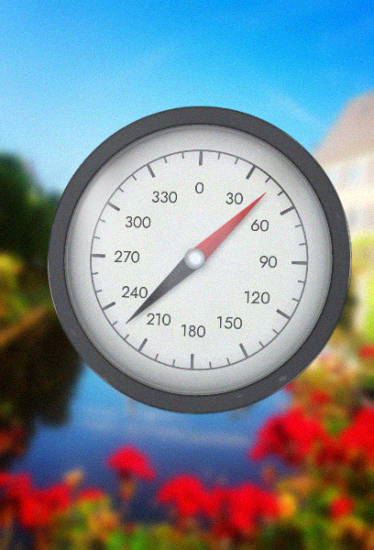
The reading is **45** °
